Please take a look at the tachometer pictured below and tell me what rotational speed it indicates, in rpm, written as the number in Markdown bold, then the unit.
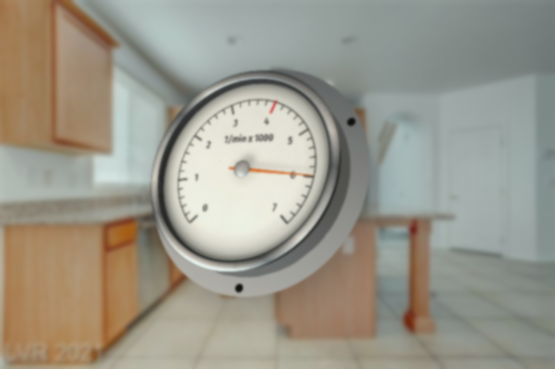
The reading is **6000** rpm
